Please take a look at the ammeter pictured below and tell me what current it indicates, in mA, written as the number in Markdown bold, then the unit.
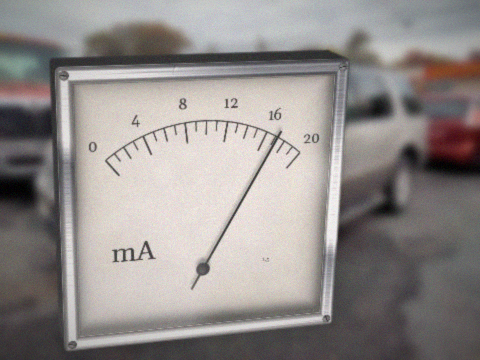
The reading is **17** mA
